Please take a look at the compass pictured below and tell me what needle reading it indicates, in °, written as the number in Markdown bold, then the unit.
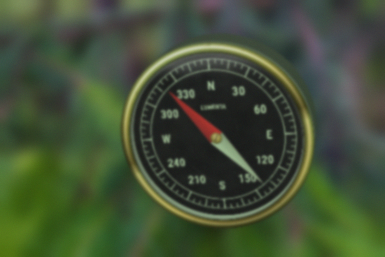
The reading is **320** °
